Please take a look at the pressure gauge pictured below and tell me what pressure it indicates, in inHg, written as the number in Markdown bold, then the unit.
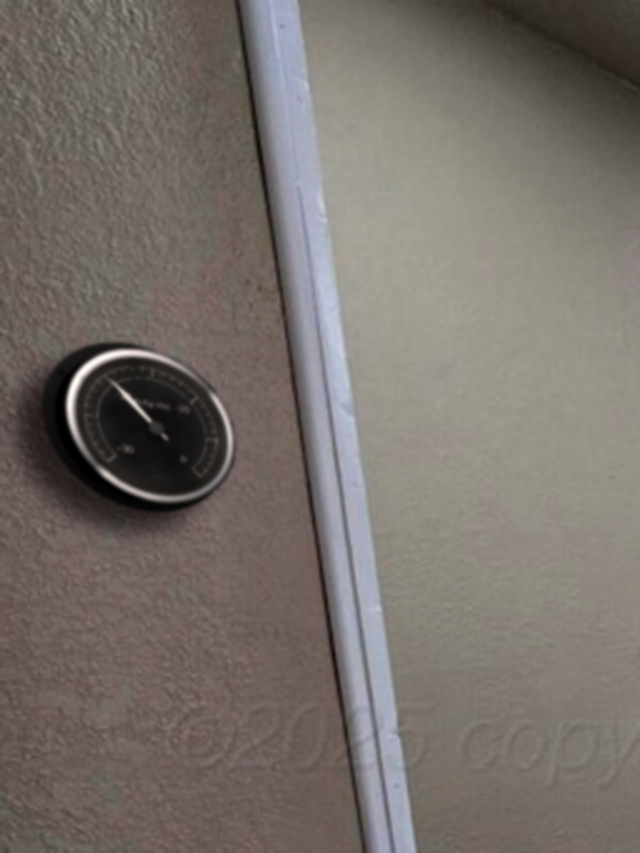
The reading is **-20** inHg
